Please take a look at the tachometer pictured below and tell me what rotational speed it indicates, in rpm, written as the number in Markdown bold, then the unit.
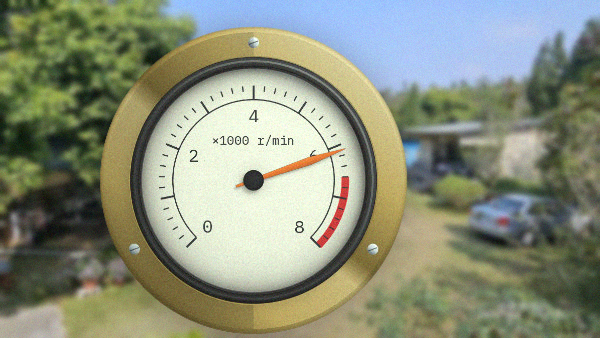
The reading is **6100** rpm
